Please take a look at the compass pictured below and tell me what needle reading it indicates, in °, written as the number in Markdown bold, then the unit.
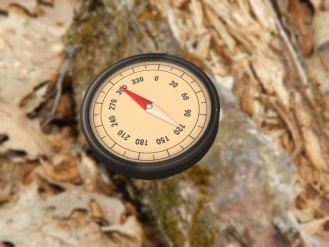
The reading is **300** °
